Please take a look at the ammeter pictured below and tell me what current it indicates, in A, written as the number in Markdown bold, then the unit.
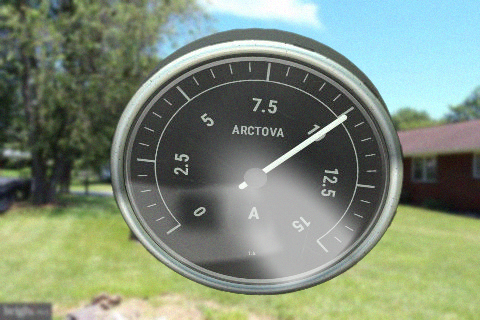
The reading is **10** A
